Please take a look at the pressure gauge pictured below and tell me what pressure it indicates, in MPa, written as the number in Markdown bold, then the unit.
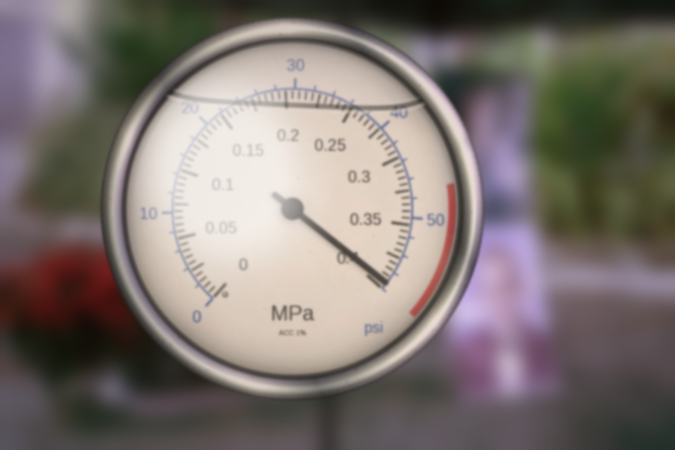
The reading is **0.395** MPa
